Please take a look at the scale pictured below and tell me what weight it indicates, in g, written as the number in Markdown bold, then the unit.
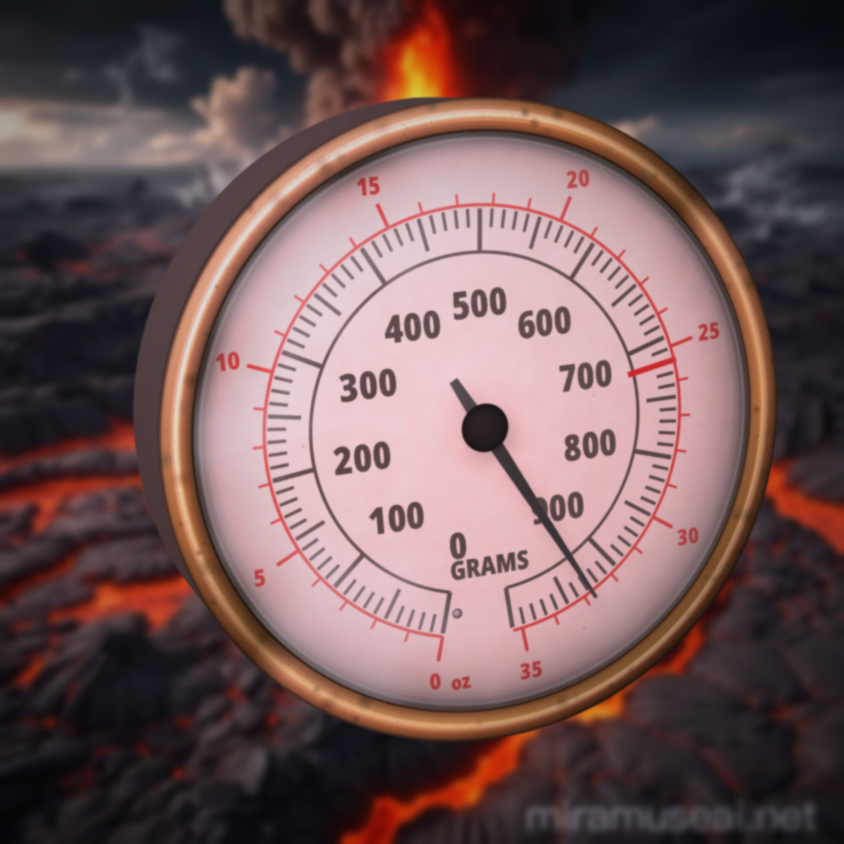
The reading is **930** g
